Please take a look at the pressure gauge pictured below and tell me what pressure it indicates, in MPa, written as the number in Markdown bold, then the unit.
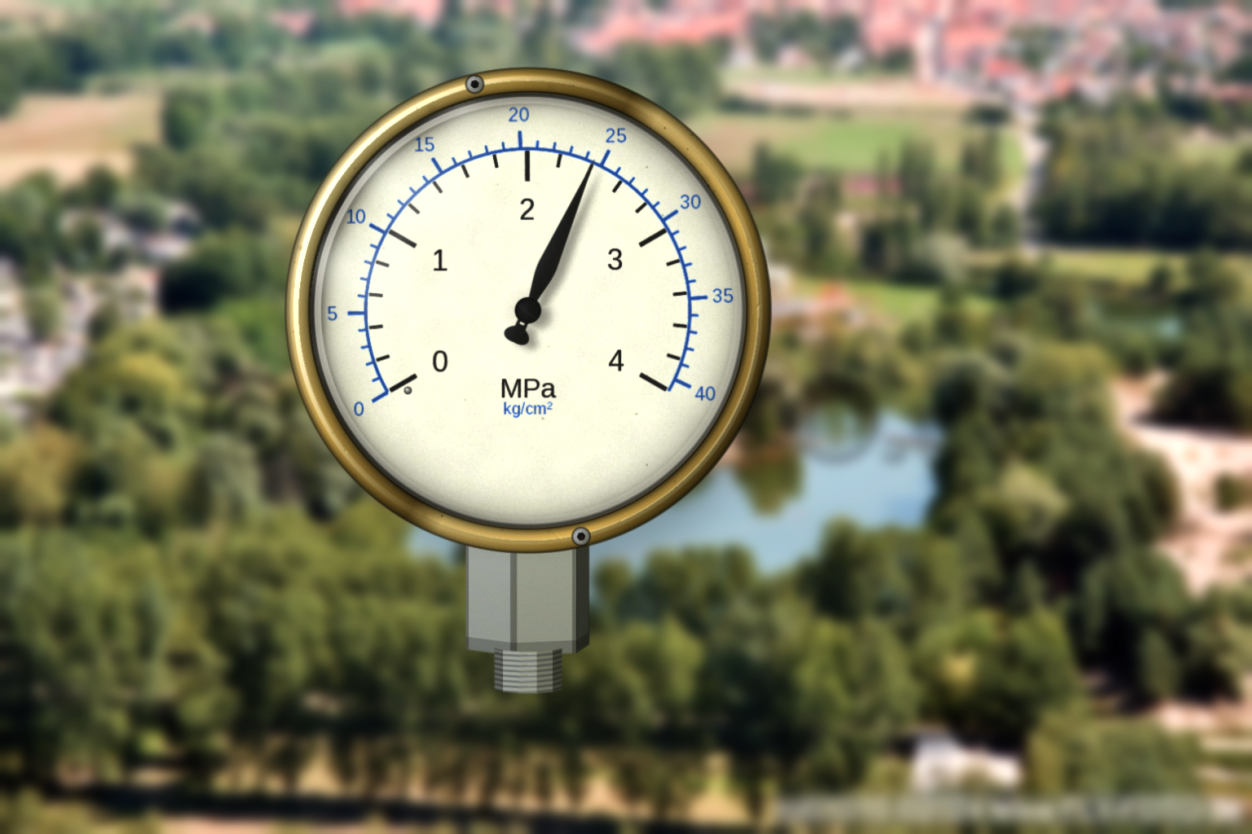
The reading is **2.4** MPa
